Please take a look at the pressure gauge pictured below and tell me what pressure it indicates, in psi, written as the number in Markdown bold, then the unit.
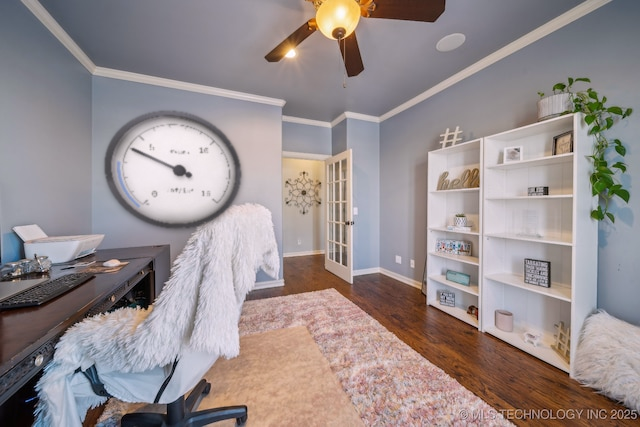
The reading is **4** psi
